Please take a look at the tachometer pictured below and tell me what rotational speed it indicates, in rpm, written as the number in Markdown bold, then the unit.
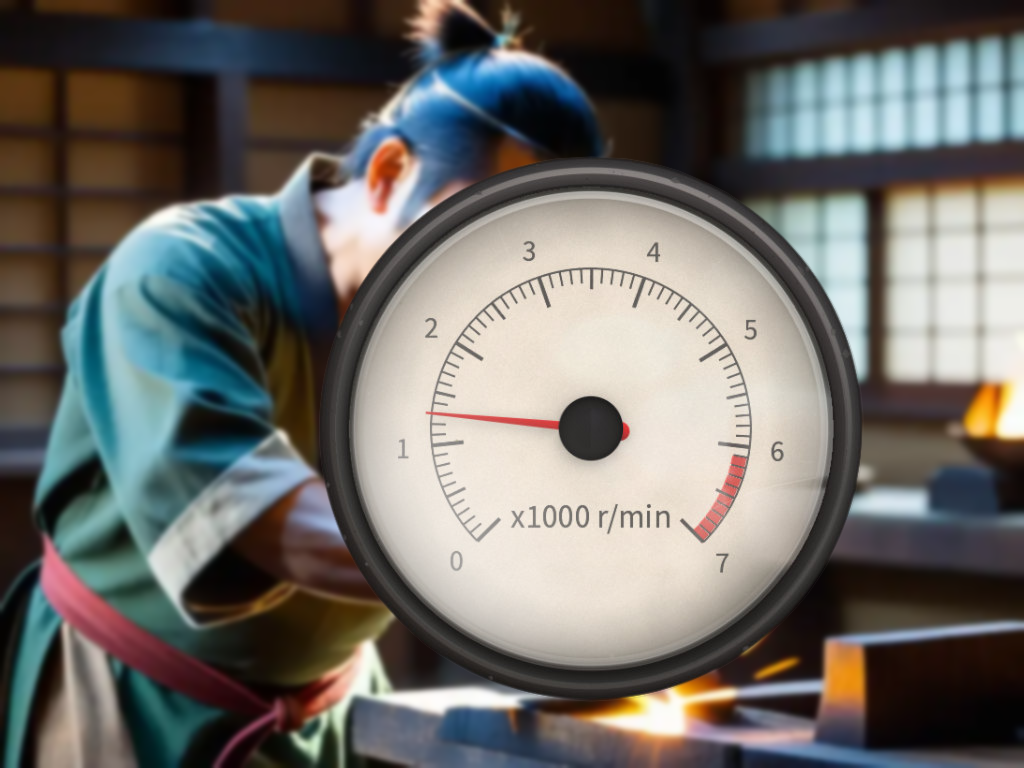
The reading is **1300** rpm
